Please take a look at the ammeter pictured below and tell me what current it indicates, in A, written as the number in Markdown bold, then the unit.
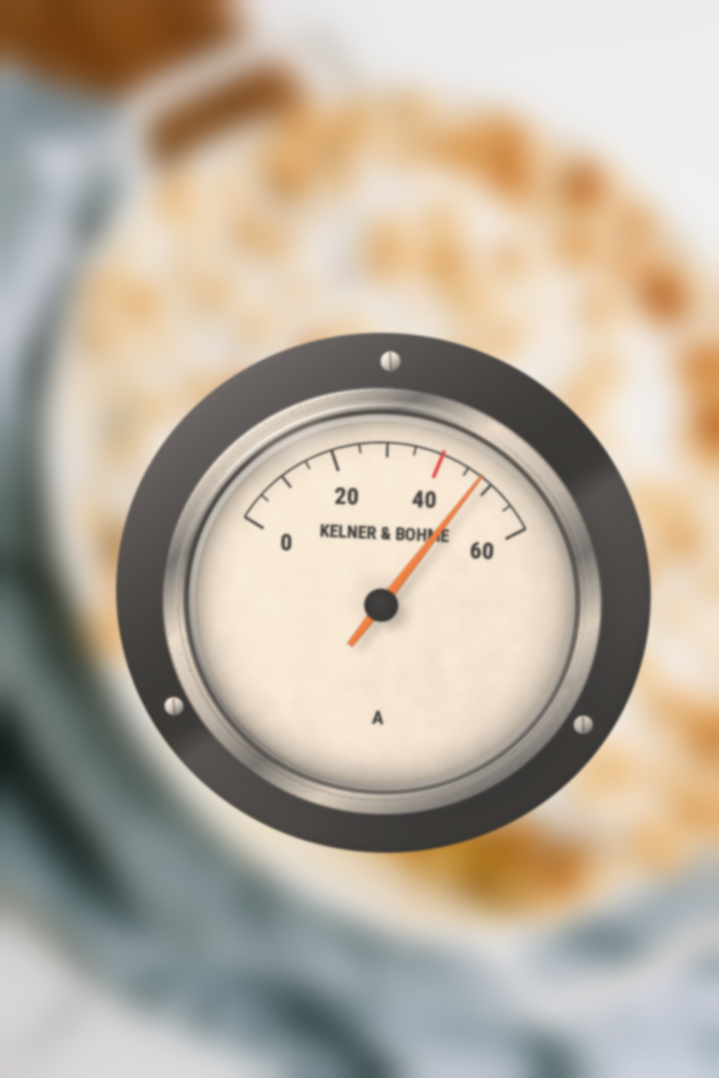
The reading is **47.5** A
